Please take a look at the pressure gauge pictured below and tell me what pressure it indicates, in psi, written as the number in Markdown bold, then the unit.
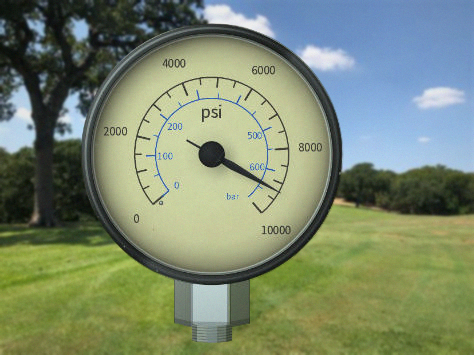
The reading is **9250** psi
